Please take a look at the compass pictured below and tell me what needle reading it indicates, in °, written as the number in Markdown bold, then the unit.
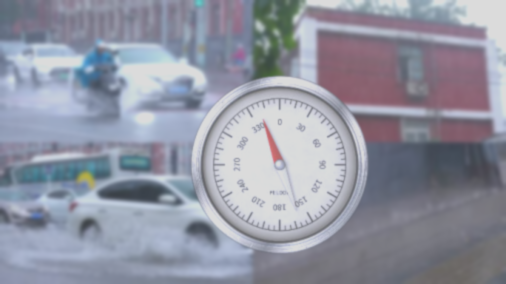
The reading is **340** °
